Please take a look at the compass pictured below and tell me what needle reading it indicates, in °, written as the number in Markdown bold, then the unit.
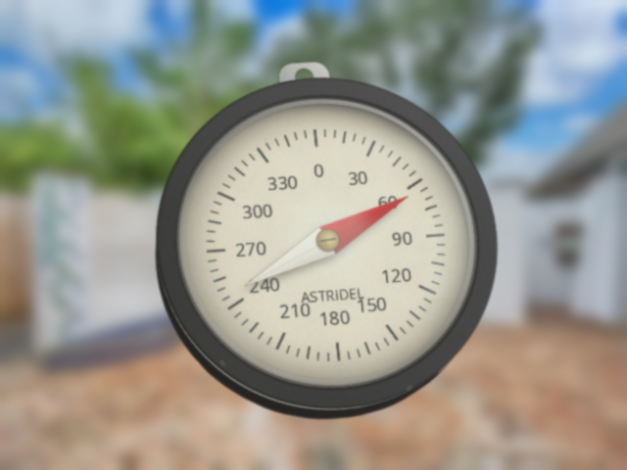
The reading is **65** °
